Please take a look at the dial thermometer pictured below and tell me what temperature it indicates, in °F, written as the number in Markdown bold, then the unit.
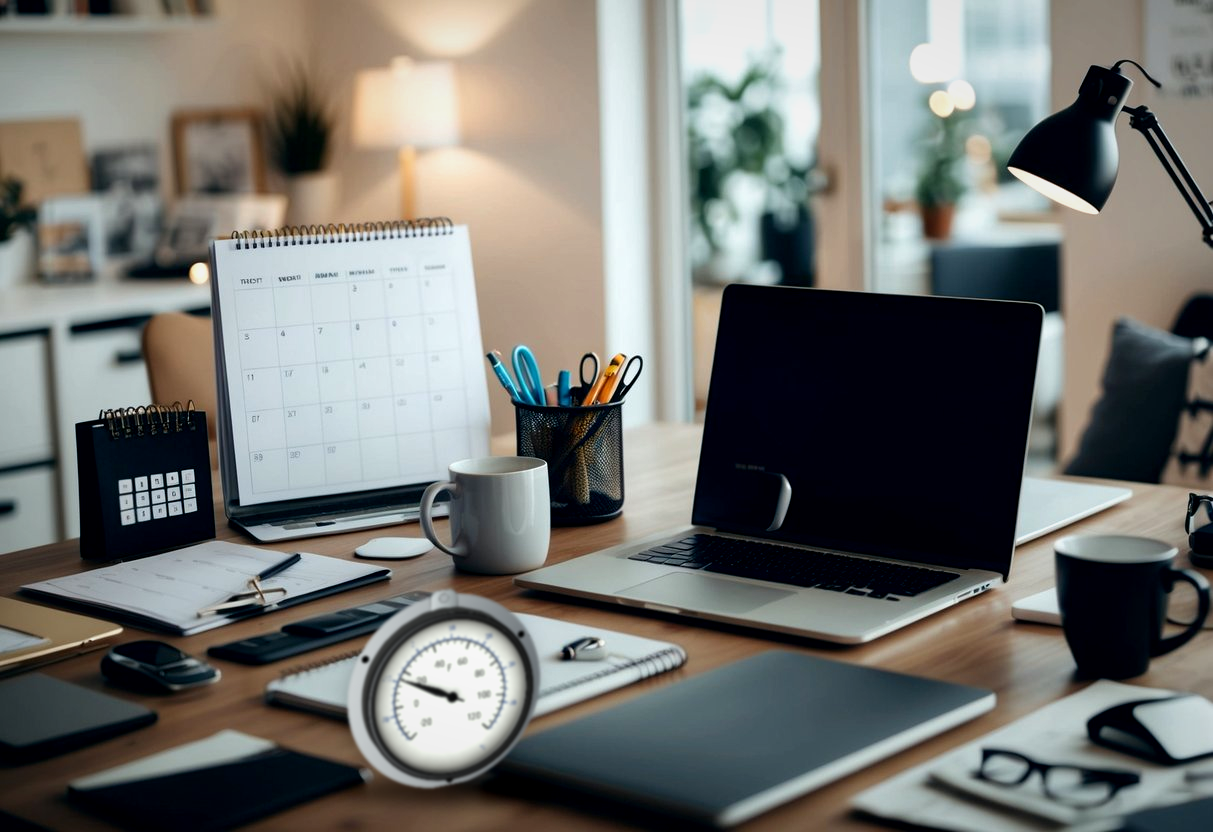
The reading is **16** °F
